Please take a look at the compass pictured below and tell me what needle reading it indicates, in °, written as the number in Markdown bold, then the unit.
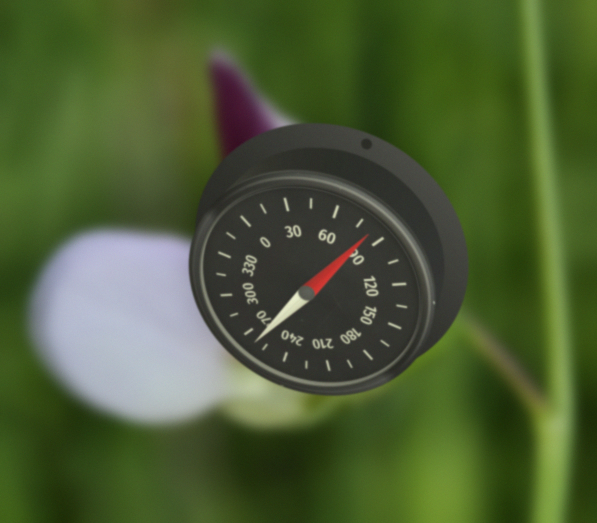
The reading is **82.5** °
